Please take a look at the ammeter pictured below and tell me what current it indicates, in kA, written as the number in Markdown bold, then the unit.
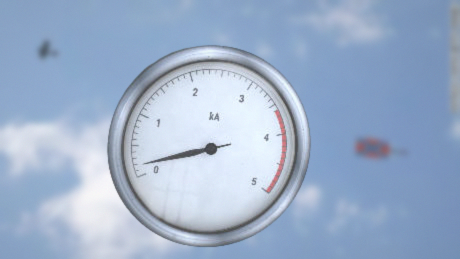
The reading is **0.2** kA
